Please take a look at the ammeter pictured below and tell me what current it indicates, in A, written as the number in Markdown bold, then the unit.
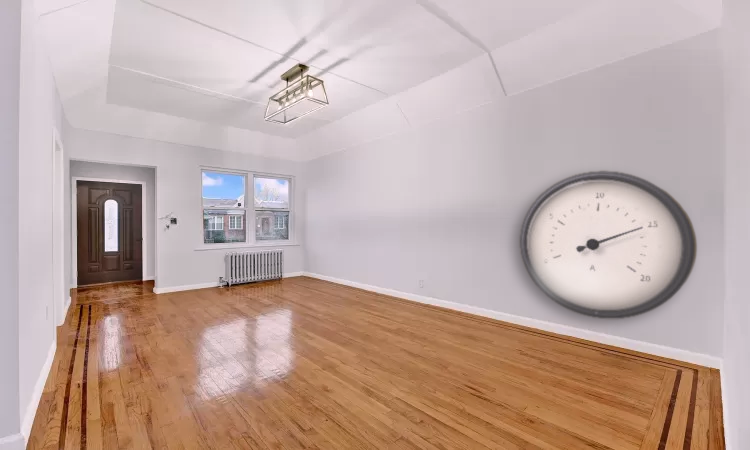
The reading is **15** A
